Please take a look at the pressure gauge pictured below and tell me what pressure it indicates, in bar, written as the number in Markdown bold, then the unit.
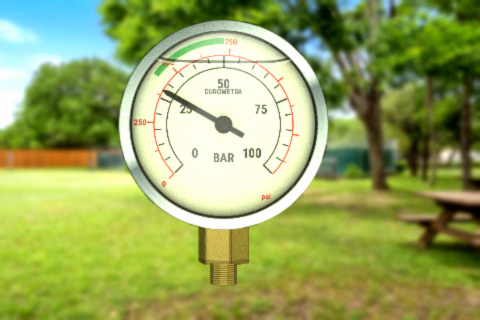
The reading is **27.5** bar
